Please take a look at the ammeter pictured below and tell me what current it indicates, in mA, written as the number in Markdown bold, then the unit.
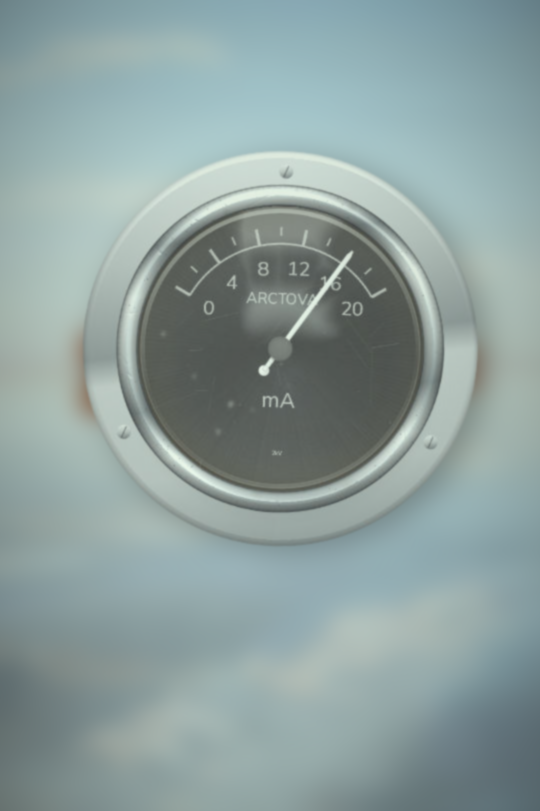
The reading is **16** mA
